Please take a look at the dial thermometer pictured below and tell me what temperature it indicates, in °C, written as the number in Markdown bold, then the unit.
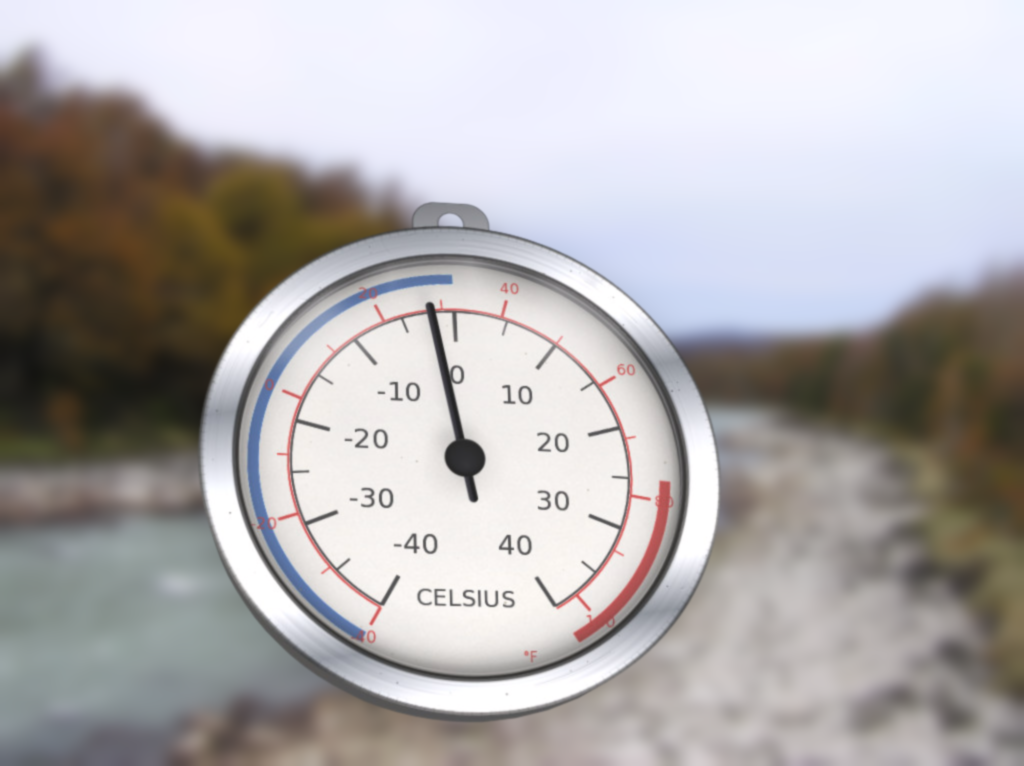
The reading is **-2.5** °C
